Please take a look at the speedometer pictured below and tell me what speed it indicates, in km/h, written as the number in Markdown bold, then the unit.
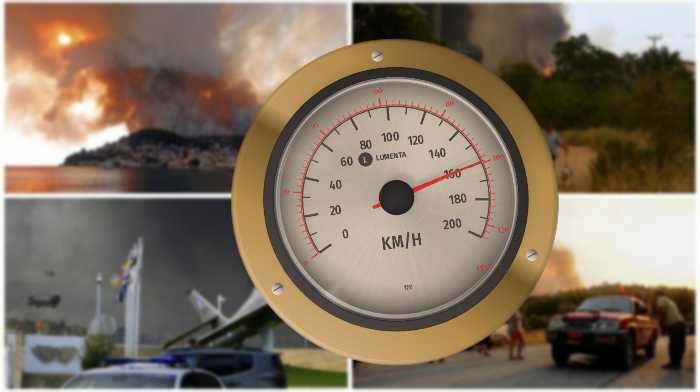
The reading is **160** km/h
